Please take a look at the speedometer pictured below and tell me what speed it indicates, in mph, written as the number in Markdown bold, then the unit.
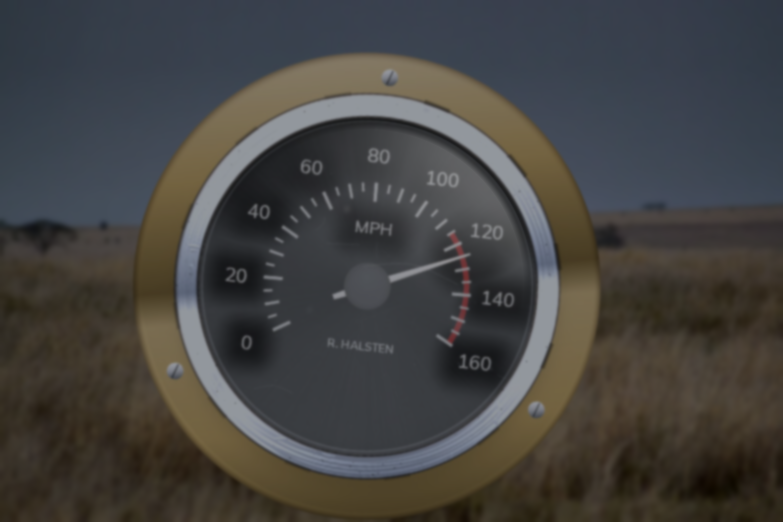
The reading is **125** mph
